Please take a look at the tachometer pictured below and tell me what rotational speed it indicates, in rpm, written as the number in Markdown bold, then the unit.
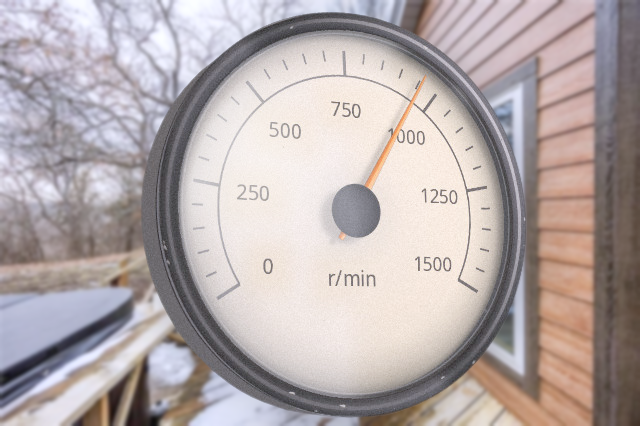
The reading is **950** rpm
